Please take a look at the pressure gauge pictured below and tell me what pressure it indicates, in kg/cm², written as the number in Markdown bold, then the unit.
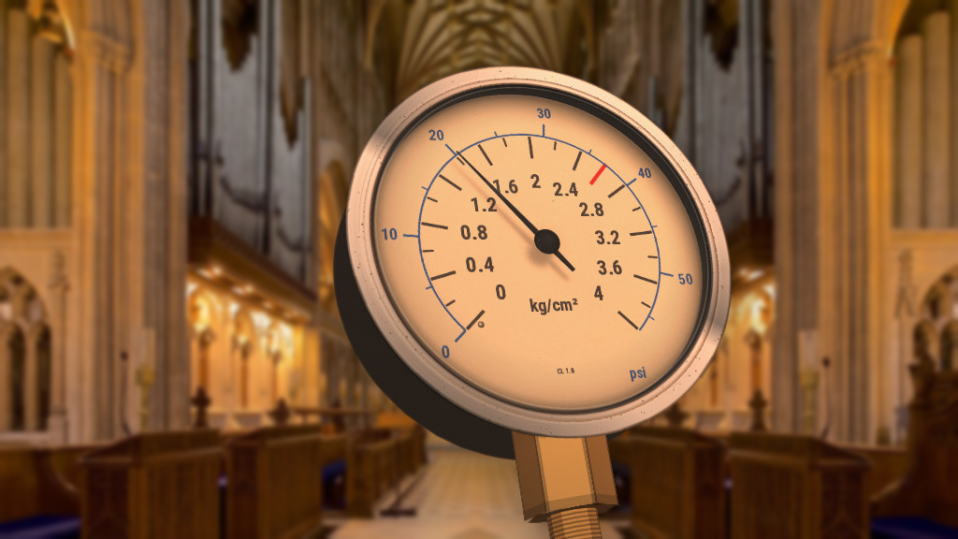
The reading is **1.4** kg/cm²
